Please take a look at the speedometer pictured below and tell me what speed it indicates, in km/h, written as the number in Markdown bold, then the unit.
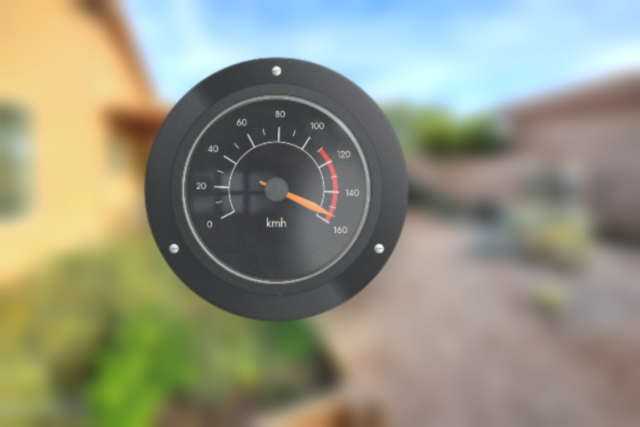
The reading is **155** km/h
